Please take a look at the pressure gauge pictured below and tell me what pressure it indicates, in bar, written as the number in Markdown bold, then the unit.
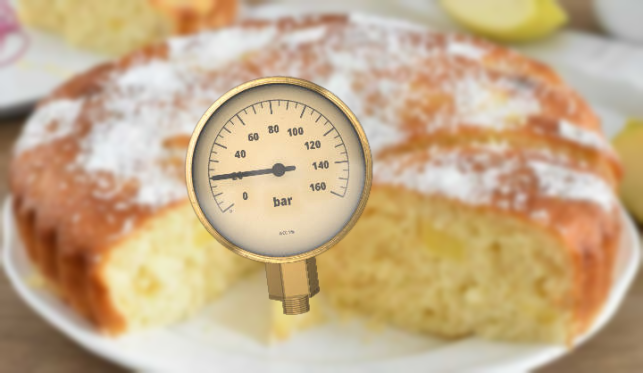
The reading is **20** bar
